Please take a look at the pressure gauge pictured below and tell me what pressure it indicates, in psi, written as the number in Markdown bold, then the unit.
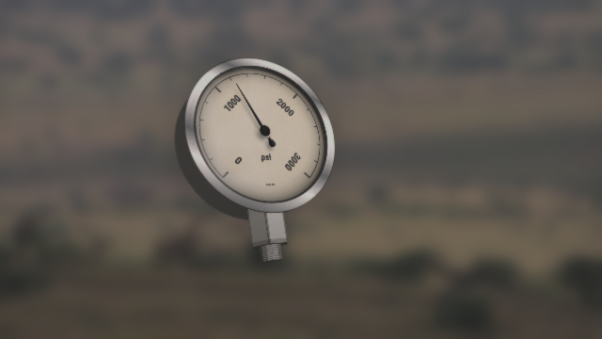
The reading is **1200** psi
